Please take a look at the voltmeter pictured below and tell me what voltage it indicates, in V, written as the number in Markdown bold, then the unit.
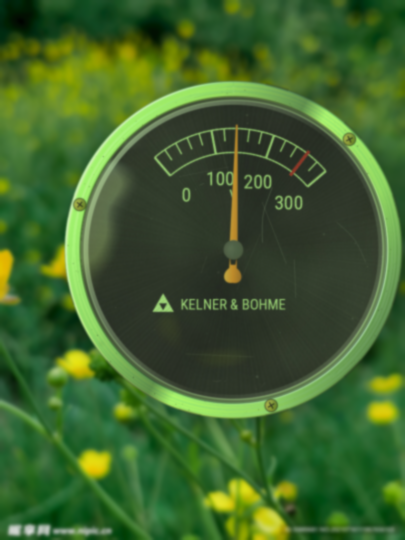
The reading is **140** V
